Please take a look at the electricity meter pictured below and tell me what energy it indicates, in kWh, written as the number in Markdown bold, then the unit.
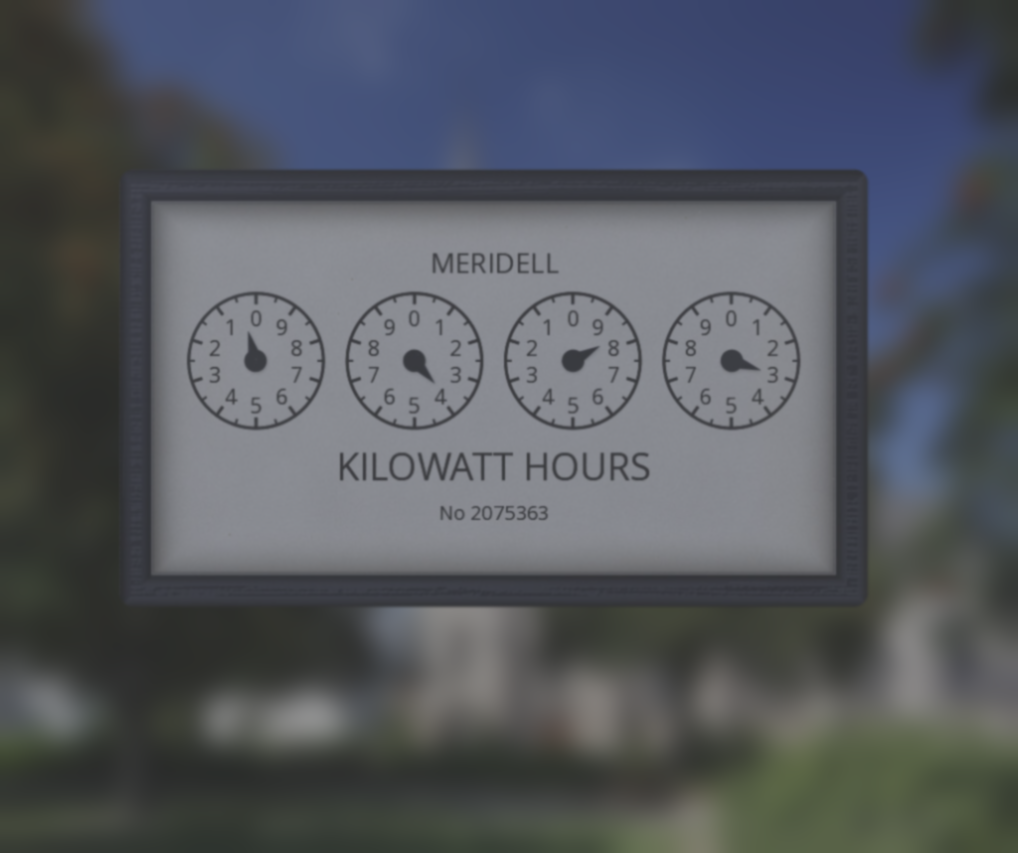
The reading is **383** kWh
